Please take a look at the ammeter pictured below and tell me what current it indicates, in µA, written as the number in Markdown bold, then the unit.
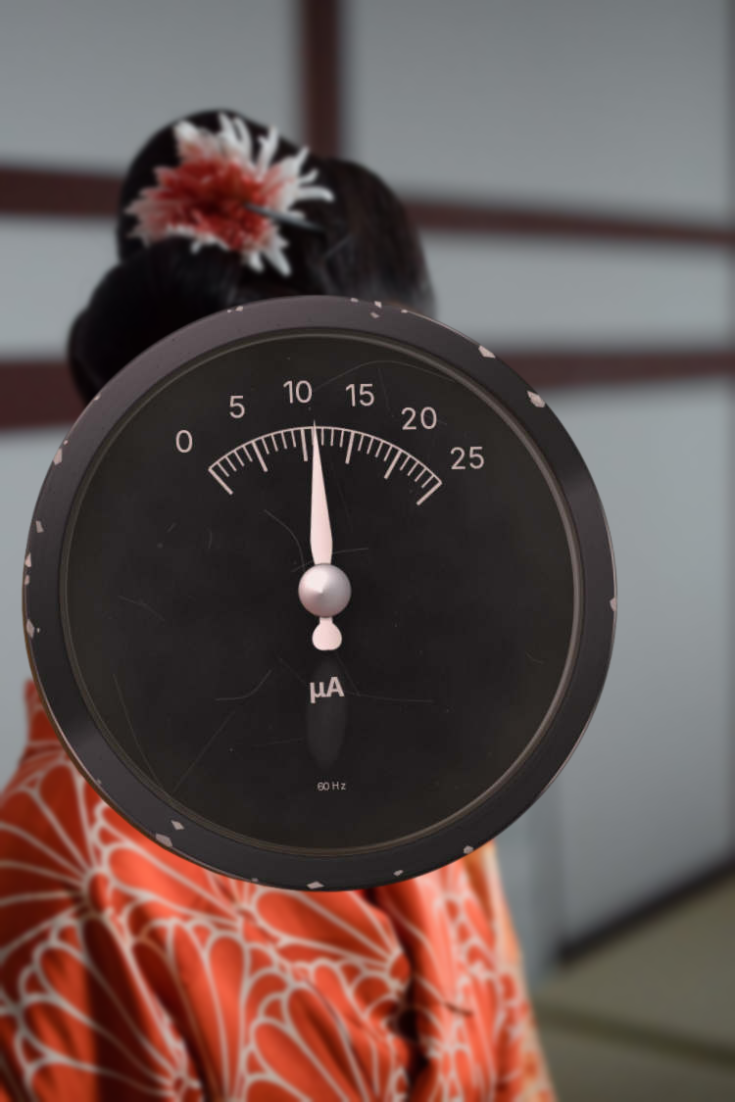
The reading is **11** µA
